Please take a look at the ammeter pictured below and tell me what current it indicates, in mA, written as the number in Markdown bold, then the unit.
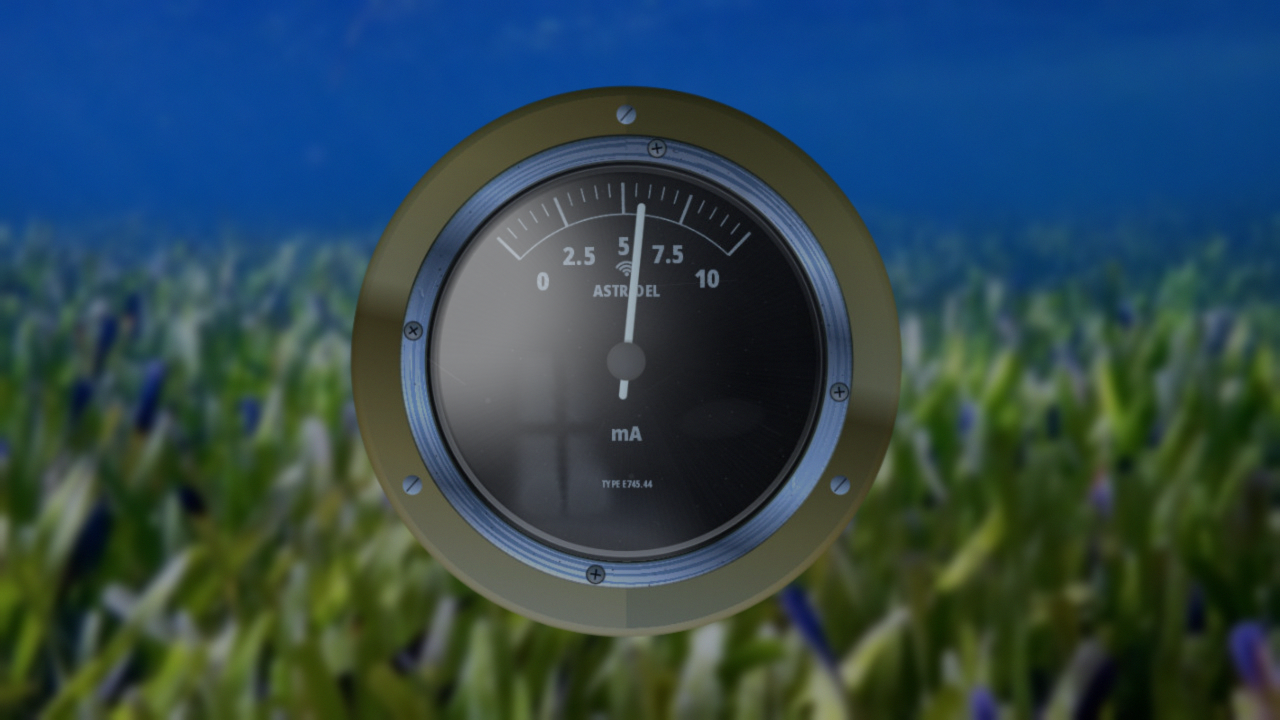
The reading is **5.75** mA
